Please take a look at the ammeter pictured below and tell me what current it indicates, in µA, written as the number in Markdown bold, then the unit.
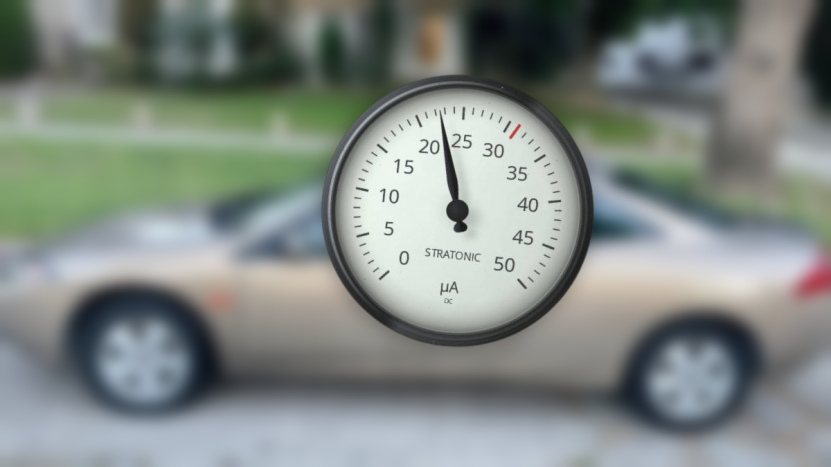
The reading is **22.5** µA
